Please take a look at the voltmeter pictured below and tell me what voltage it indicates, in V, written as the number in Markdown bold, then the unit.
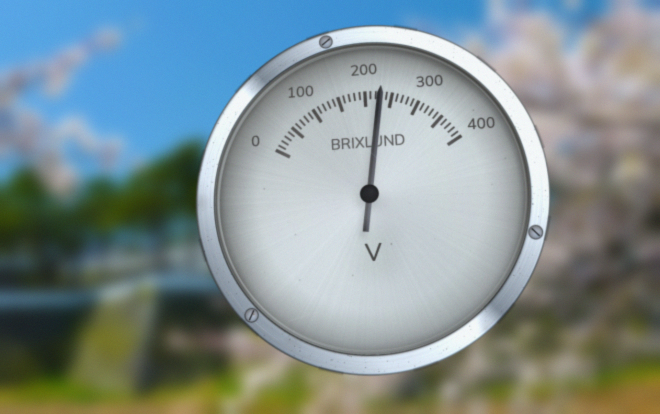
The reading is **230** V
